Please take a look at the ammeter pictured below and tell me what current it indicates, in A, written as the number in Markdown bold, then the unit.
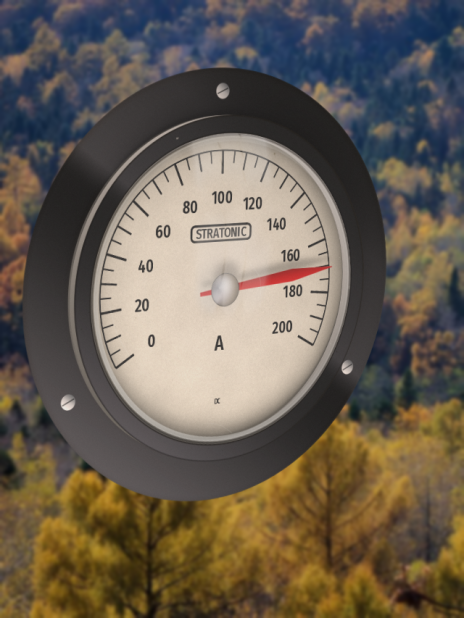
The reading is **170** A
